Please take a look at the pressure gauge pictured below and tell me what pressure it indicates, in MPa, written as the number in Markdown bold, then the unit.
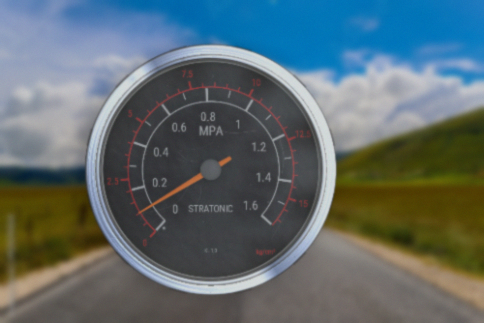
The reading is **0.1** MPa
